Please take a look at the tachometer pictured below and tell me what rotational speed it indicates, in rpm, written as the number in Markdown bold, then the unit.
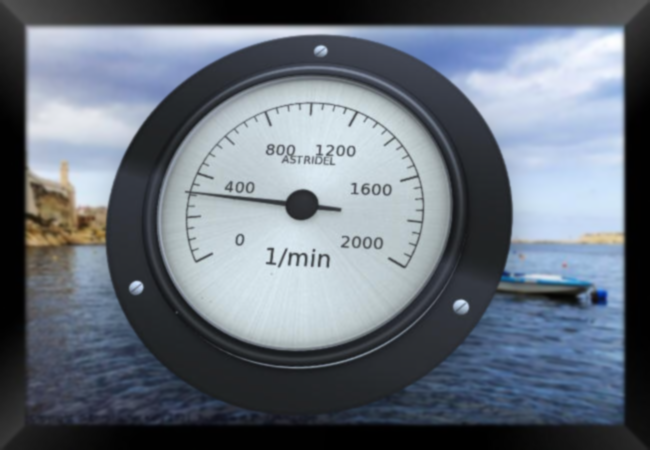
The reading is **300** rpm
